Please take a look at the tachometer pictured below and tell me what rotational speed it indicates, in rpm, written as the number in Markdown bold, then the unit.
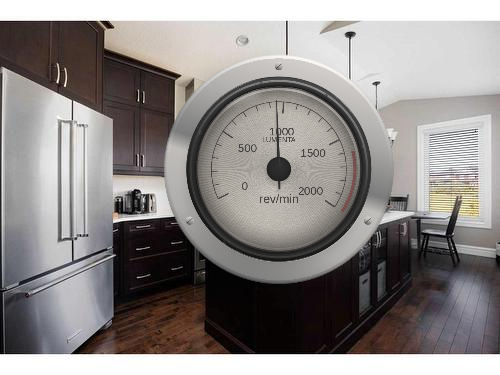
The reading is **950** rpm
